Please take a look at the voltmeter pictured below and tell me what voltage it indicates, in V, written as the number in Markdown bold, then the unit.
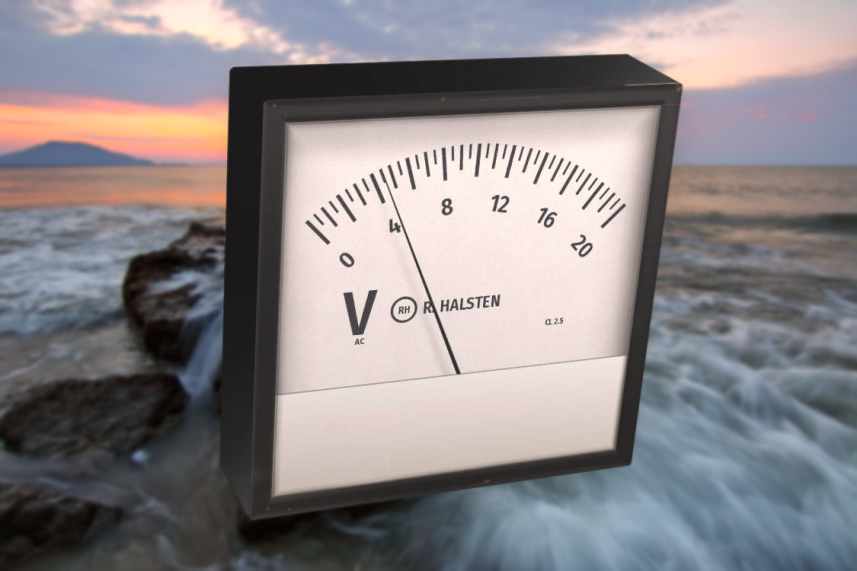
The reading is **4.5** V
